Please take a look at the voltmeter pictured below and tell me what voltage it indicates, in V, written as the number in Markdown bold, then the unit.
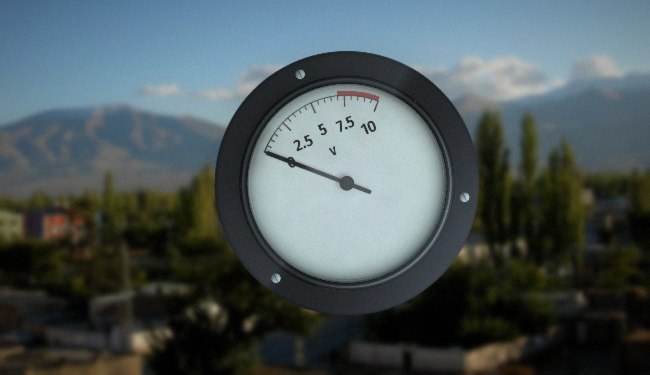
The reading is **0** V
